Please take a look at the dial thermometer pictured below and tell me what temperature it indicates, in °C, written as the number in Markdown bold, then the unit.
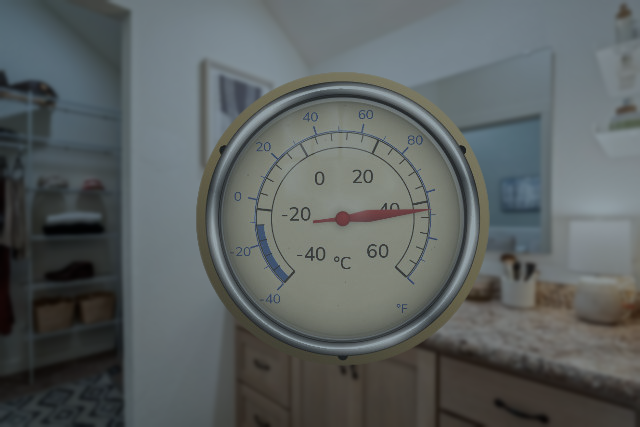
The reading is **42** °C
